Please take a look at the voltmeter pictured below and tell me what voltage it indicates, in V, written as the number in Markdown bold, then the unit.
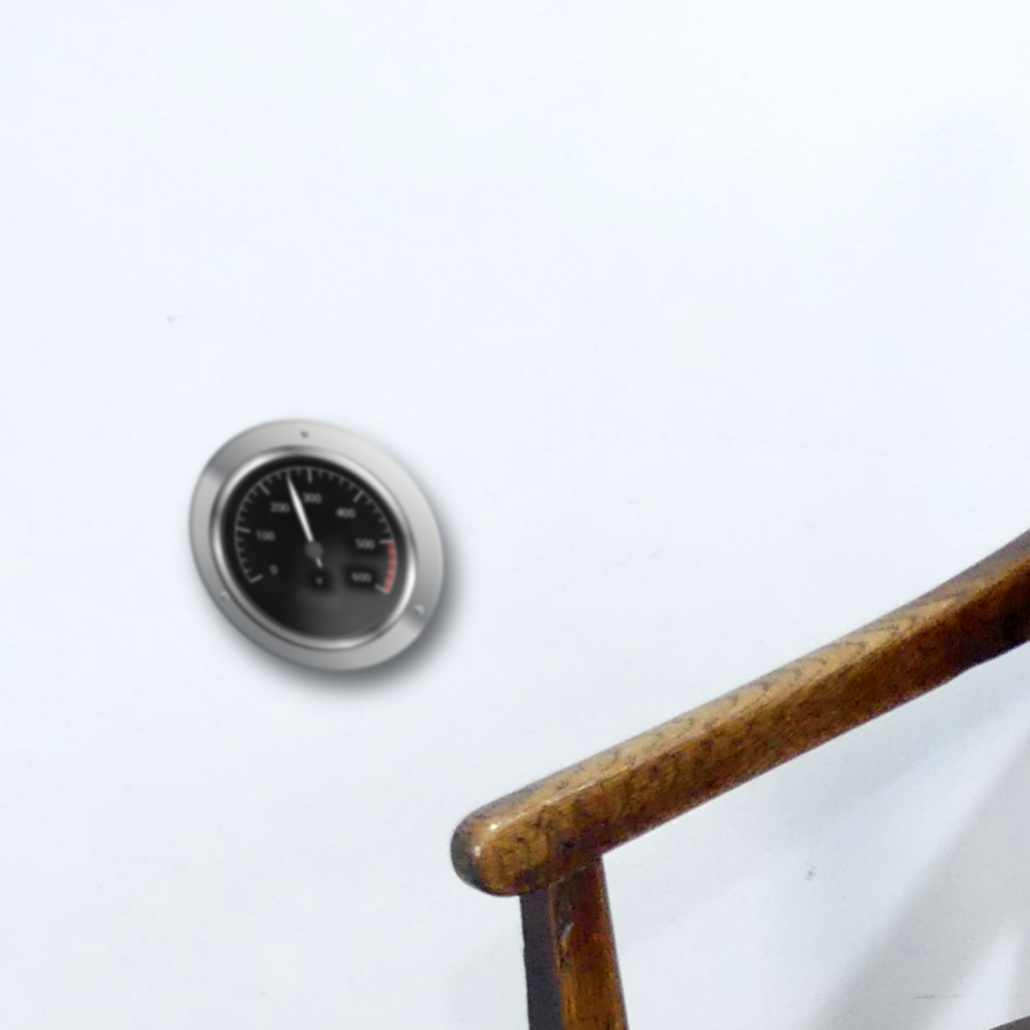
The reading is **260** V
